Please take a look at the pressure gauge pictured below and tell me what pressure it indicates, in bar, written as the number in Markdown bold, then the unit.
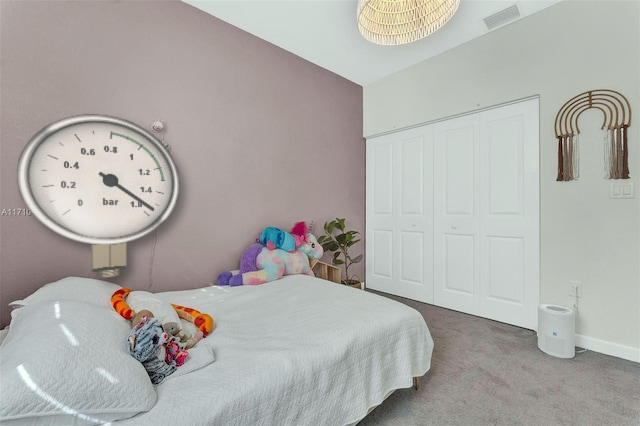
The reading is **1.55** bar
